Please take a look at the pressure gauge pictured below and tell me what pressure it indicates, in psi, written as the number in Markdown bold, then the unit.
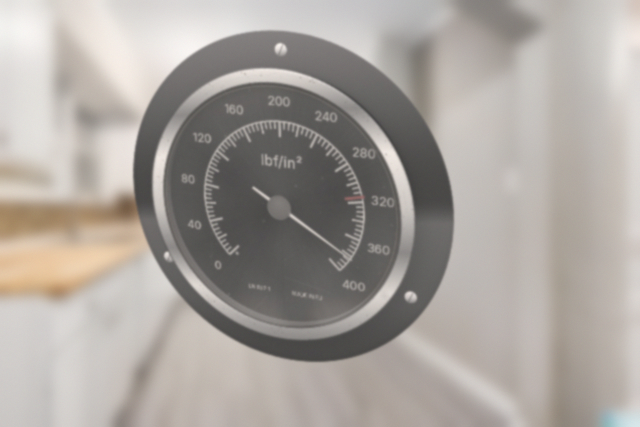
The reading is **380** psi
